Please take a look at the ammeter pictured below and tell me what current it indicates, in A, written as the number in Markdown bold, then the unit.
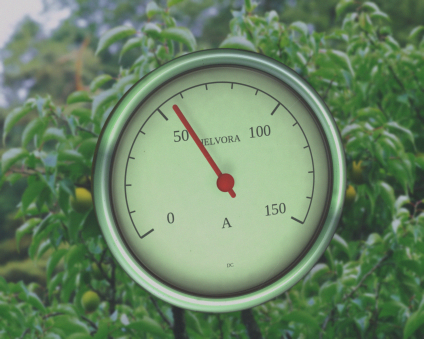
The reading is **55** A
